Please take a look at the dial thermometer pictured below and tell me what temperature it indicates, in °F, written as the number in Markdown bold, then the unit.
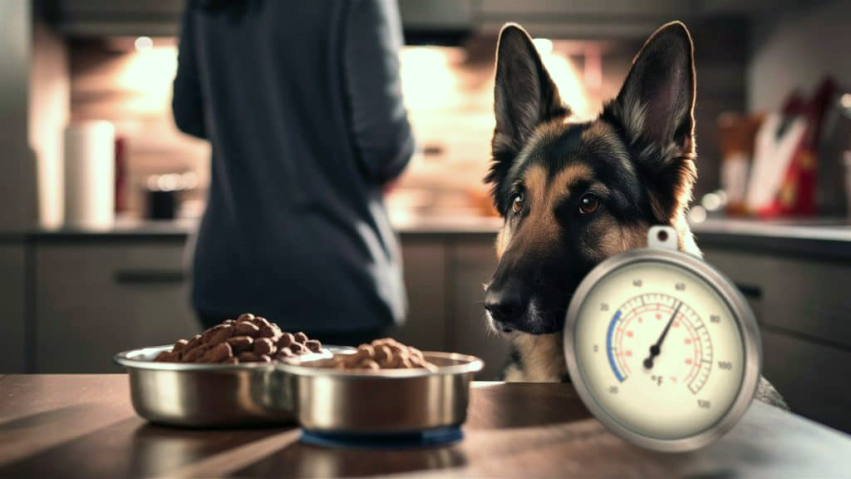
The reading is **64** °F
